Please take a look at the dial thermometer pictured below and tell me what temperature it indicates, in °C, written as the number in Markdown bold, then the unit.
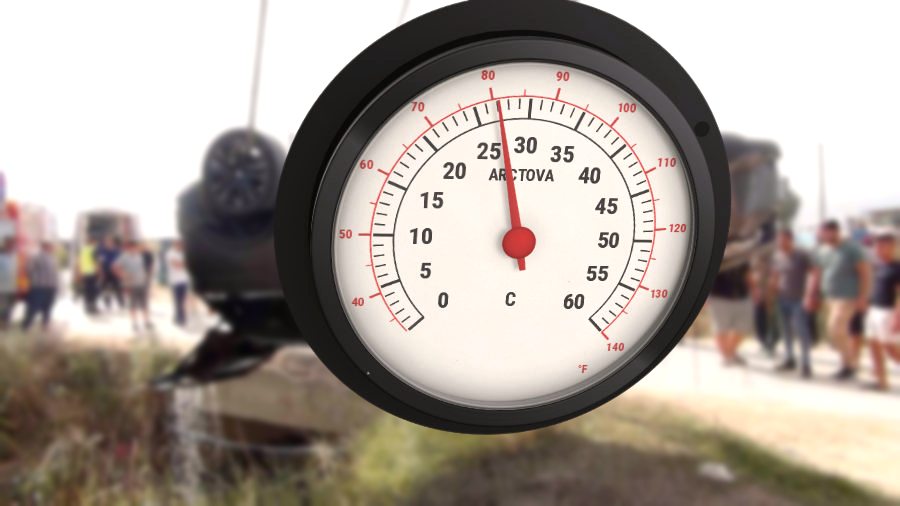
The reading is **27** °C
